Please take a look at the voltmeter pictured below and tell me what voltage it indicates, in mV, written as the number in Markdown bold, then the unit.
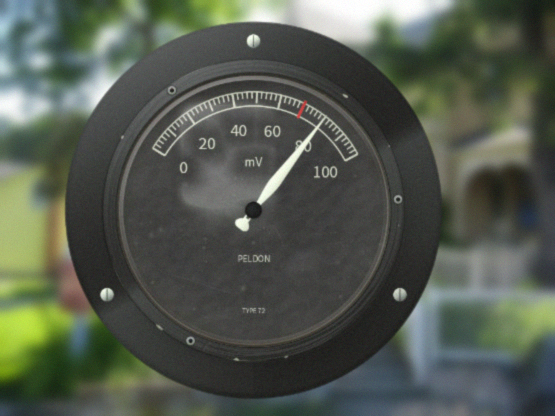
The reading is **80** mV
